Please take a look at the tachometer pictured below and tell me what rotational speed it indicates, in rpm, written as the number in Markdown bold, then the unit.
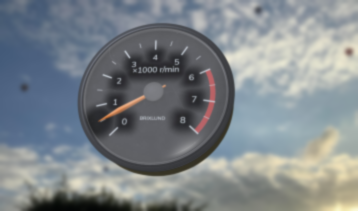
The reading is **500** rpm
